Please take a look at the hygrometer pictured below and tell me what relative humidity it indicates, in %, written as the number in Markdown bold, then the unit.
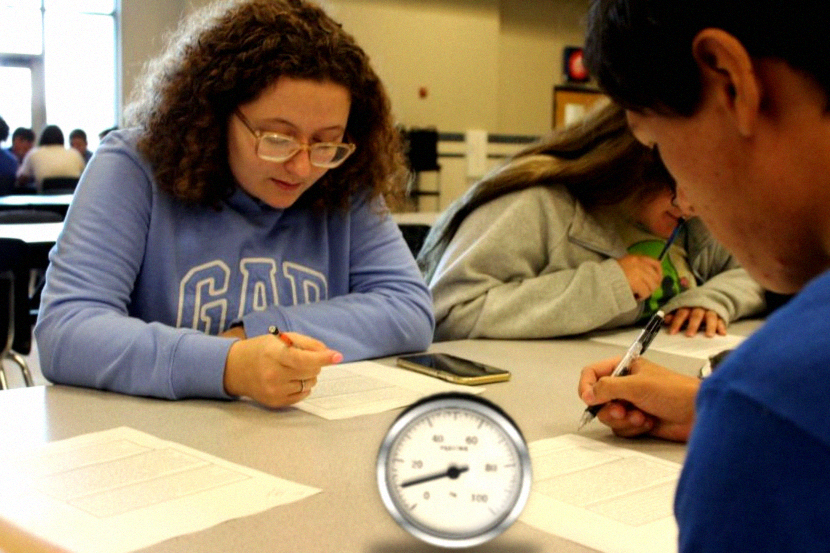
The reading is **10** %
